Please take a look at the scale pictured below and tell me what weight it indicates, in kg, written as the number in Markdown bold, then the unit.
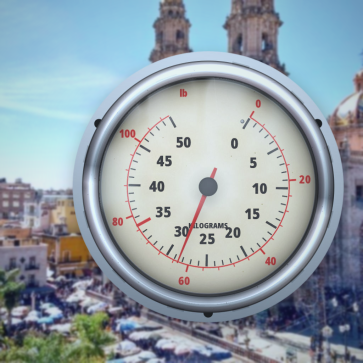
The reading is **28.5** kg
